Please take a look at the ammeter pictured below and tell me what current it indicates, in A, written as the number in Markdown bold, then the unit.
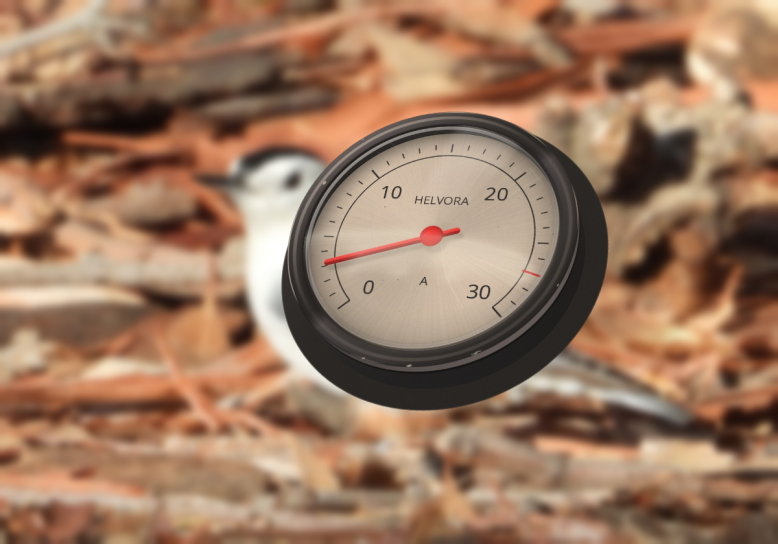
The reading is **3** A
